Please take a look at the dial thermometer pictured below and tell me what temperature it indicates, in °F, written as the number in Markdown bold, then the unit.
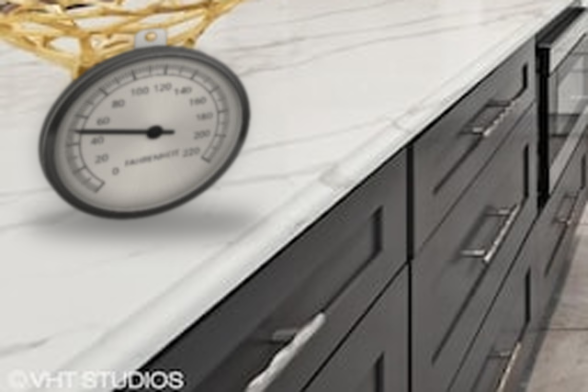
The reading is **50** °F
